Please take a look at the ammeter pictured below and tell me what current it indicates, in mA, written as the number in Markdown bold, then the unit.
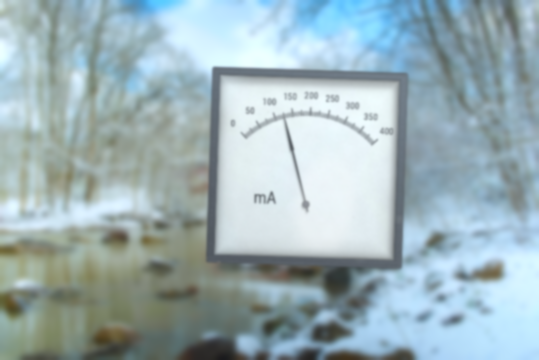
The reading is **125** mA
